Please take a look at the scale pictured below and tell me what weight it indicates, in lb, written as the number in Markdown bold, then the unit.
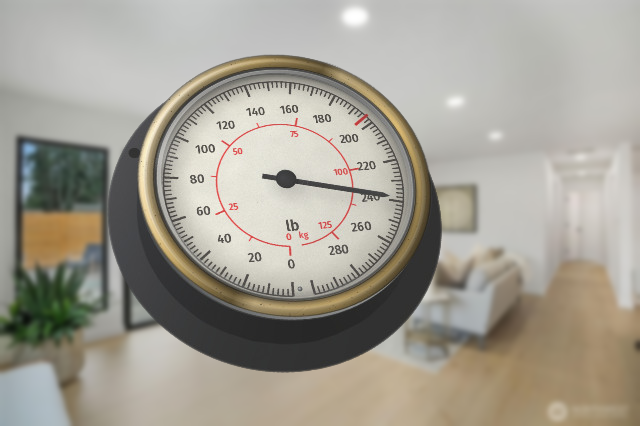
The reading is **240** lb
